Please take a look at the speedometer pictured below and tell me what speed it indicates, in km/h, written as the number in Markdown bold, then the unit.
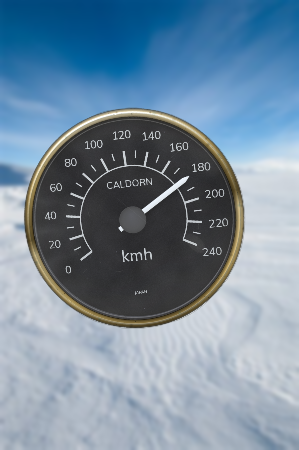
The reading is **180** km/h
